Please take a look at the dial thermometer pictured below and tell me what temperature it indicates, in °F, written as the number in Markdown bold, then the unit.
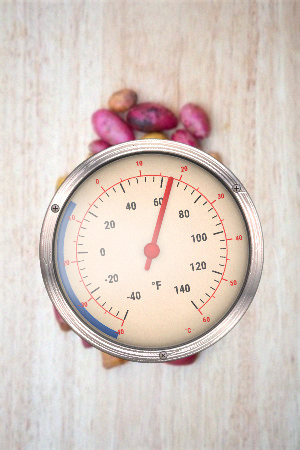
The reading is **64** °F
